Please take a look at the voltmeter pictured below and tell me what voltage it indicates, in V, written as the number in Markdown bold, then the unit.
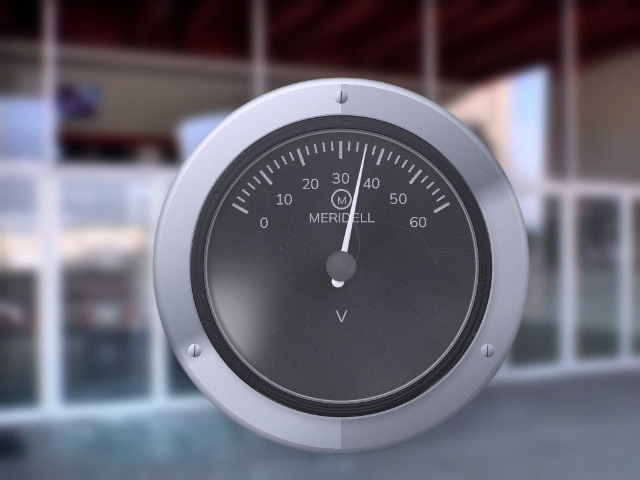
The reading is **36** V
